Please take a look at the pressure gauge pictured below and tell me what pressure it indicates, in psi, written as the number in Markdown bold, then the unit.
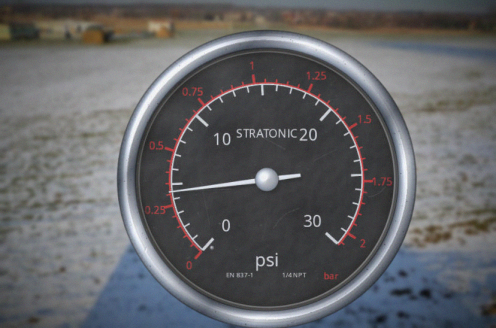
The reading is **4.5** psi
